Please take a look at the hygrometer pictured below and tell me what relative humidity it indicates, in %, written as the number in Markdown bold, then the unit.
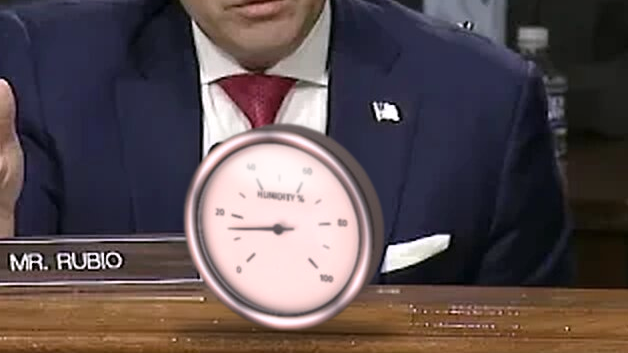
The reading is **15** %
